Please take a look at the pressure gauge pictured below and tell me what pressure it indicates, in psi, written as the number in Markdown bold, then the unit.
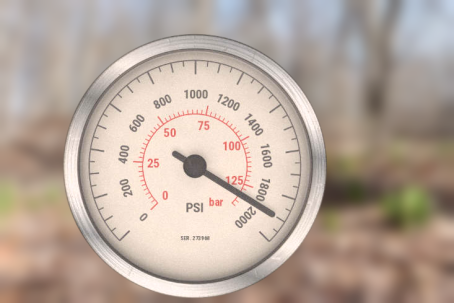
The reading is **1900** psi
